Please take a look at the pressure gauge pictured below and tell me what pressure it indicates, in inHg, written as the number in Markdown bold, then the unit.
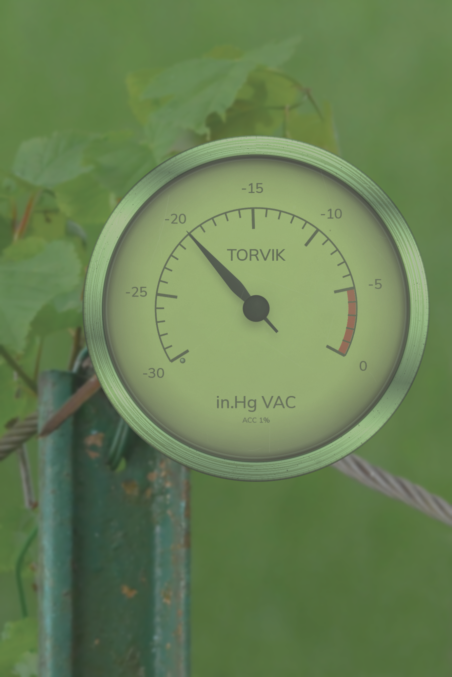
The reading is **-20** inHg
